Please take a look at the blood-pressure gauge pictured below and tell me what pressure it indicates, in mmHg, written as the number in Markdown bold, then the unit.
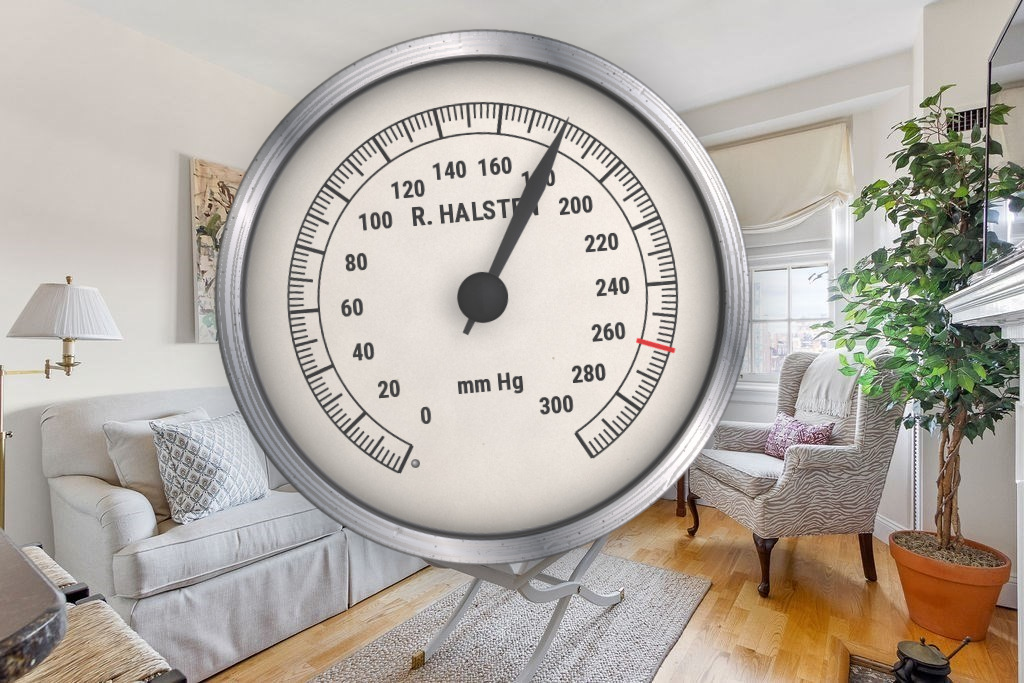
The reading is **180** mmHg
